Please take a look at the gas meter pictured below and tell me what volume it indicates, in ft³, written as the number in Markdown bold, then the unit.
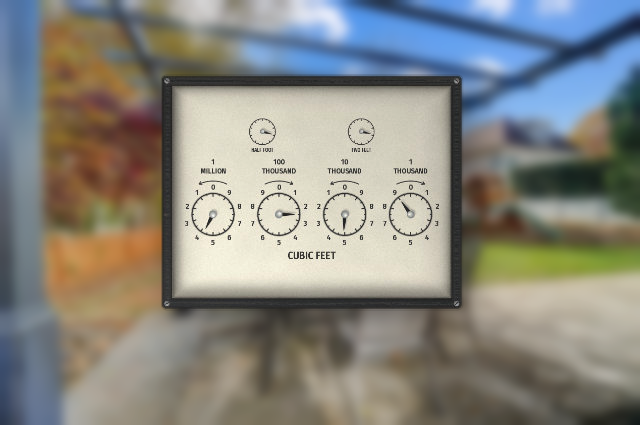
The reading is **424900** ft³
